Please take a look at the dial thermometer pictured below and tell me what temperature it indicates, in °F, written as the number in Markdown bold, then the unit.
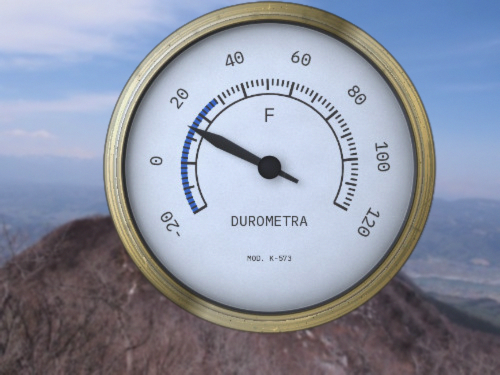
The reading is **14** °F
